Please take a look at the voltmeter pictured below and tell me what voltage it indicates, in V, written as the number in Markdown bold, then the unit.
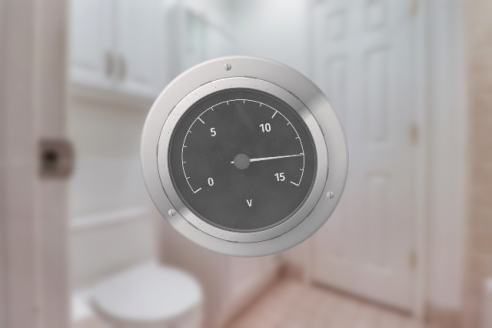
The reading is **13** V
